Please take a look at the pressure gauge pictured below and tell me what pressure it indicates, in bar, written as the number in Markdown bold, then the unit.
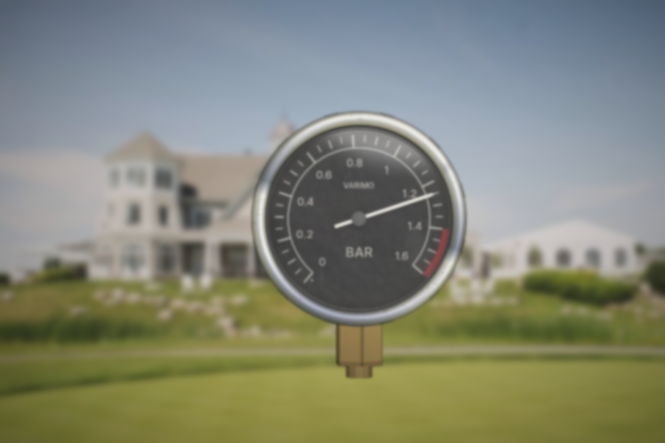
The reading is **1.25** bar
